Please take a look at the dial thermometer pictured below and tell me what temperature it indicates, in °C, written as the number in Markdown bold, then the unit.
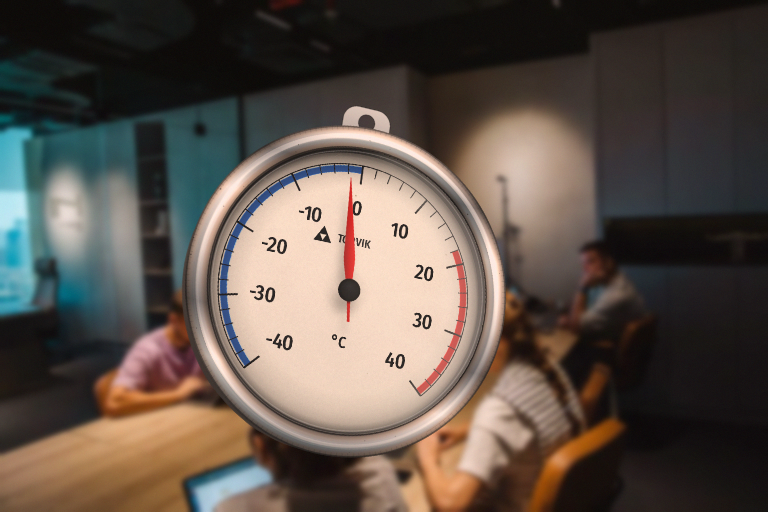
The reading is **-2** °C
